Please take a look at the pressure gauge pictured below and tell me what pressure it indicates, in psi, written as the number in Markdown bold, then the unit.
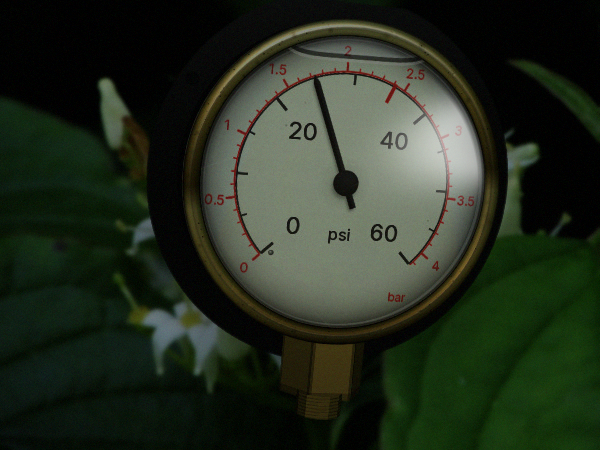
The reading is **25** psi
